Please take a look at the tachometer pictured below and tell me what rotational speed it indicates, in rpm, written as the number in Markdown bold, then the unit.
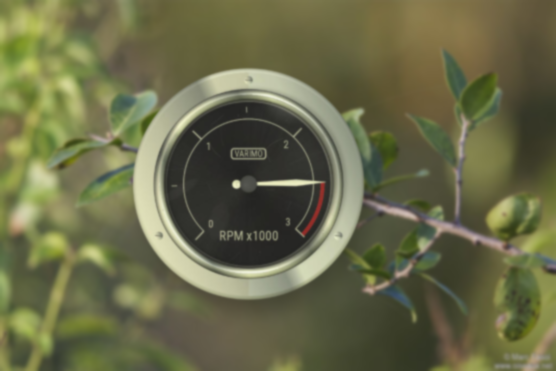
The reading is **2500** rpm
